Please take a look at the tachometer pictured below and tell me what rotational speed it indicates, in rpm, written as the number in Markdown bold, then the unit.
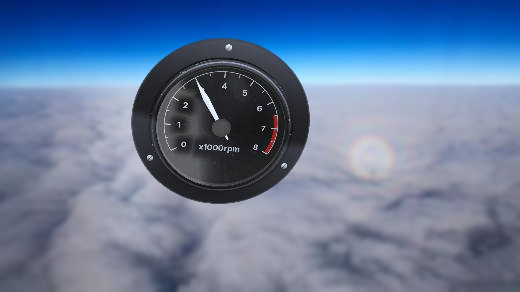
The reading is **3000** rpm
